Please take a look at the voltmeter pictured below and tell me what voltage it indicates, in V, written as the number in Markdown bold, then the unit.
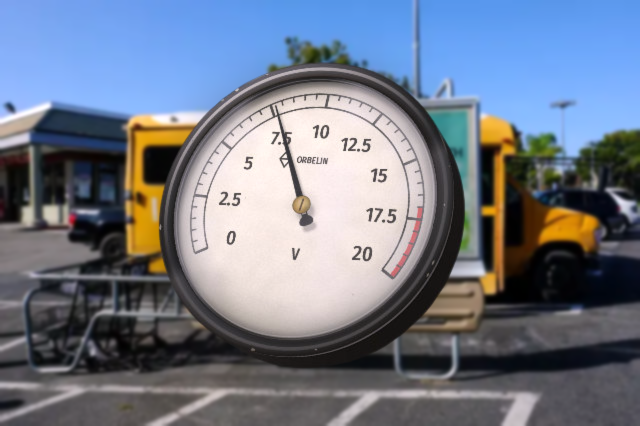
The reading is **7.75** V
